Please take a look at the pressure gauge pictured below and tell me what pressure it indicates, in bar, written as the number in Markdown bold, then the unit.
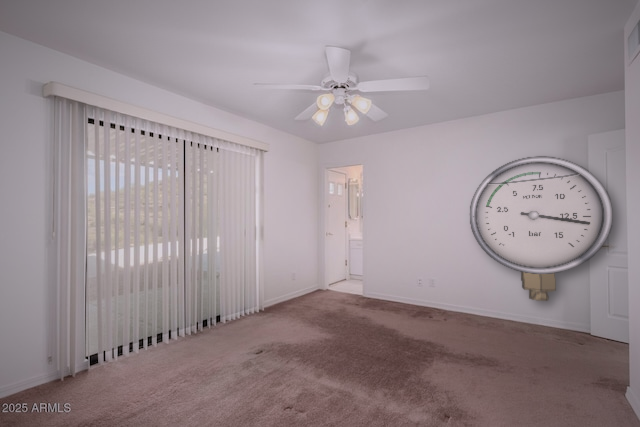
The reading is **13** bar
